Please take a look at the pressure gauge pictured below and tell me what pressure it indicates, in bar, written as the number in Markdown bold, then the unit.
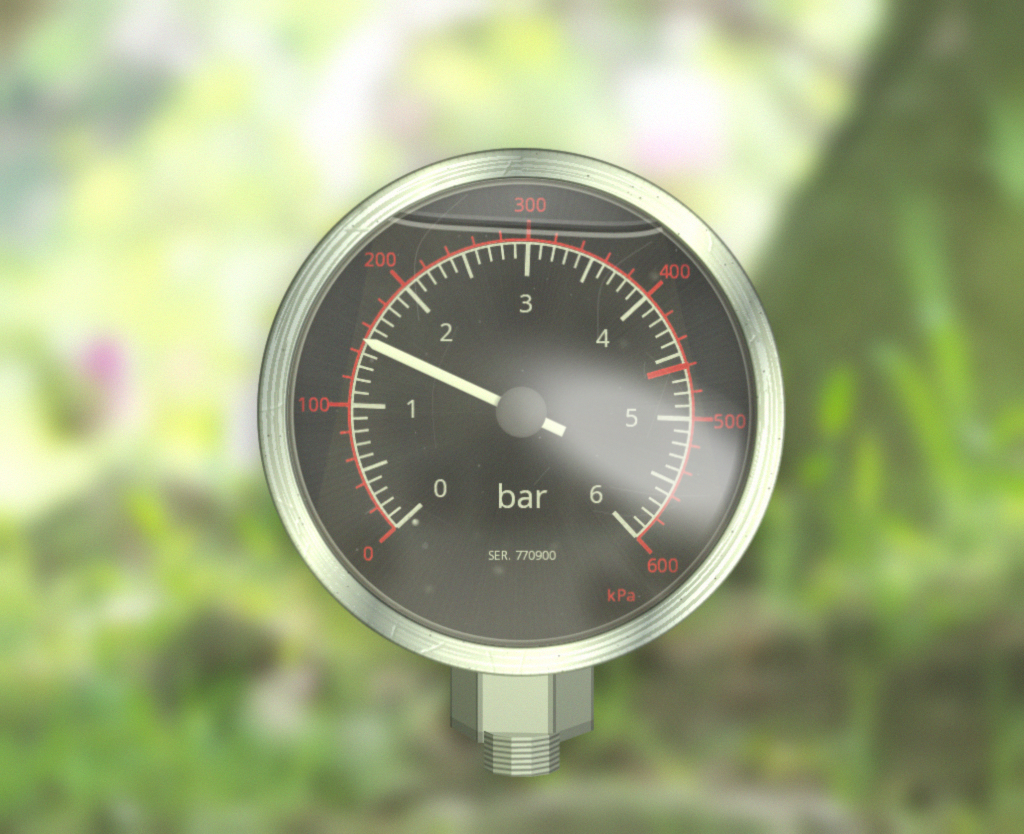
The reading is **1.5** bar
